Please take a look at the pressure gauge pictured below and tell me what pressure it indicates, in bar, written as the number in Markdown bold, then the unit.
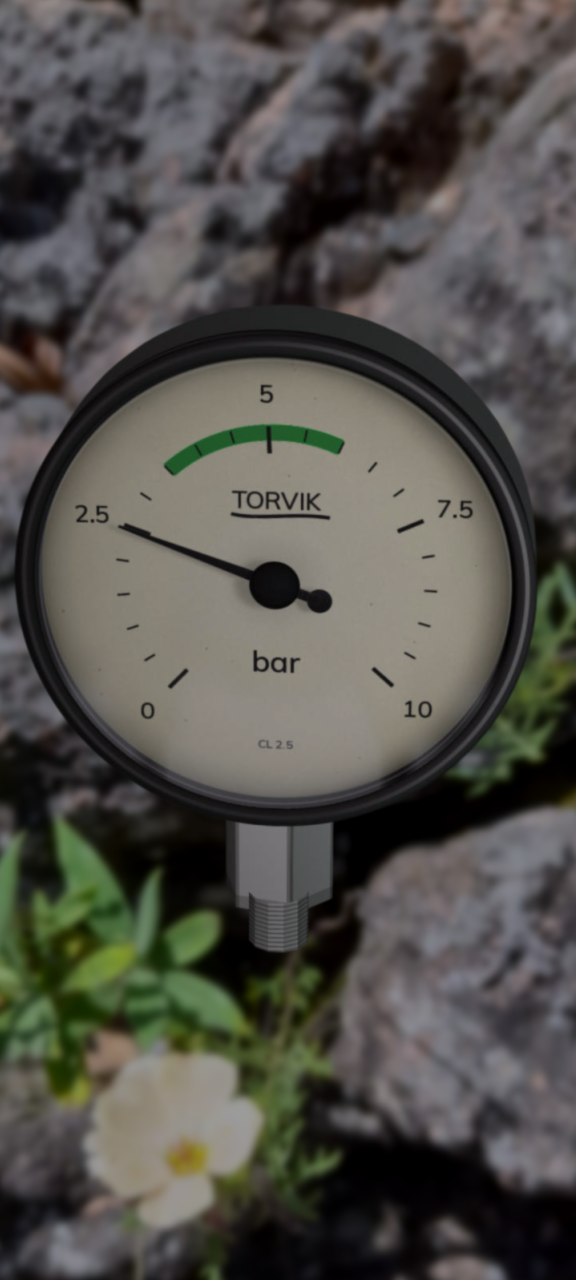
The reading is **2.5** bar
